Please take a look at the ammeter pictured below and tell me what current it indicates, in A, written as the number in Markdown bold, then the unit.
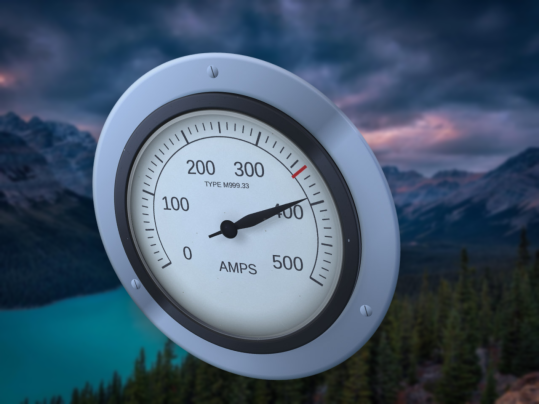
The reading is **390** A
